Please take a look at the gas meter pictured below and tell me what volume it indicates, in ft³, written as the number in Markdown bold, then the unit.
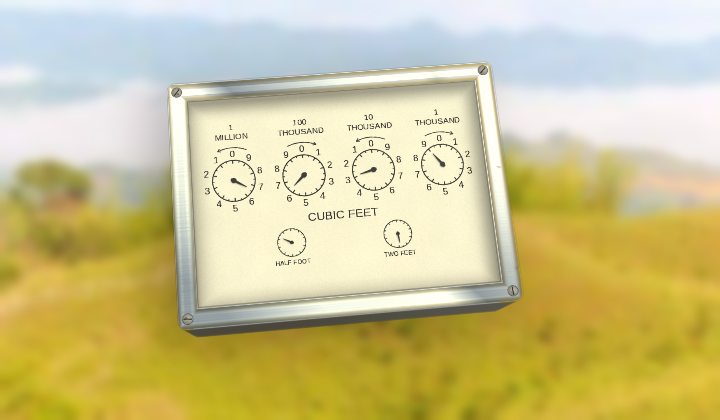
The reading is **662900** ft³
